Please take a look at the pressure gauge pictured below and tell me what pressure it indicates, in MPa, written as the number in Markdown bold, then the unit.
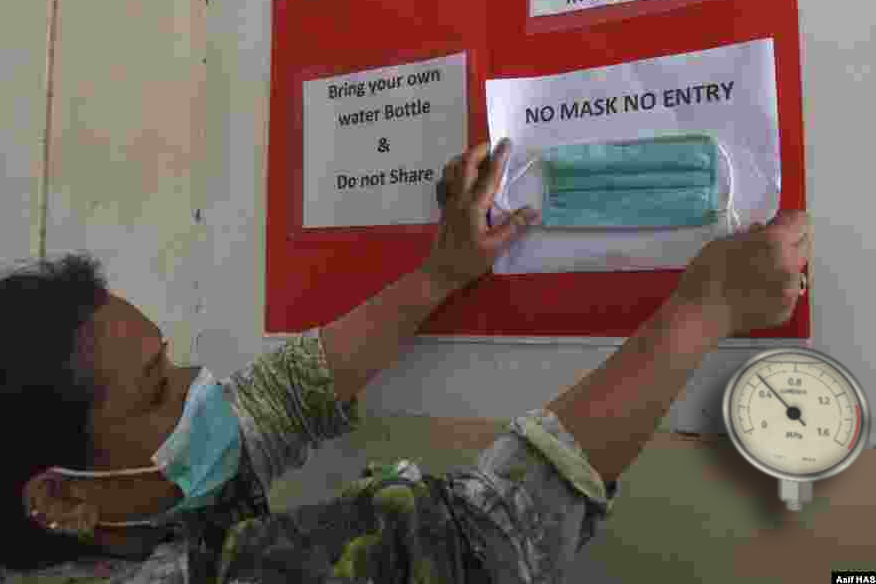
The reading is **0.5** MPa
